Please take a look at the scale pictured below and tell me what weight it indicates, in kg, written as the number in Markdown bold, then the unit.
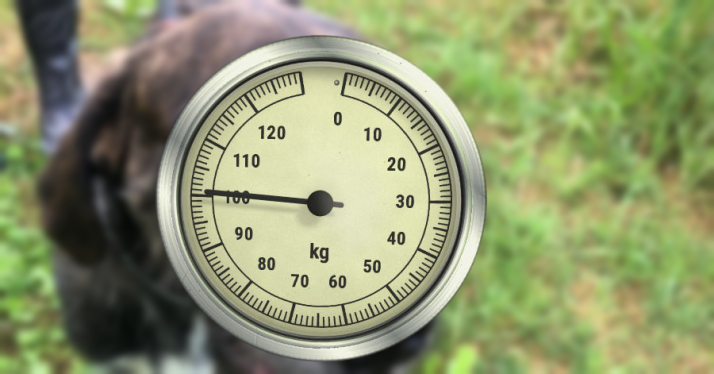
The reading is **101** kg
